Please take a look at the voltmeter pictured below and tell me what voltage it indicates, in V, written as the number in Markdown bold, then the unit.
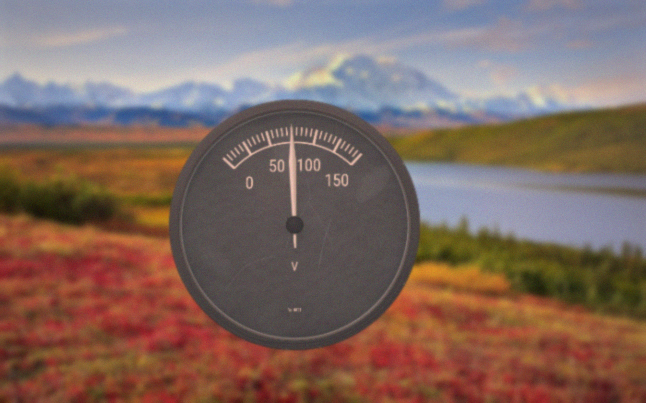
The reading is **75** V
